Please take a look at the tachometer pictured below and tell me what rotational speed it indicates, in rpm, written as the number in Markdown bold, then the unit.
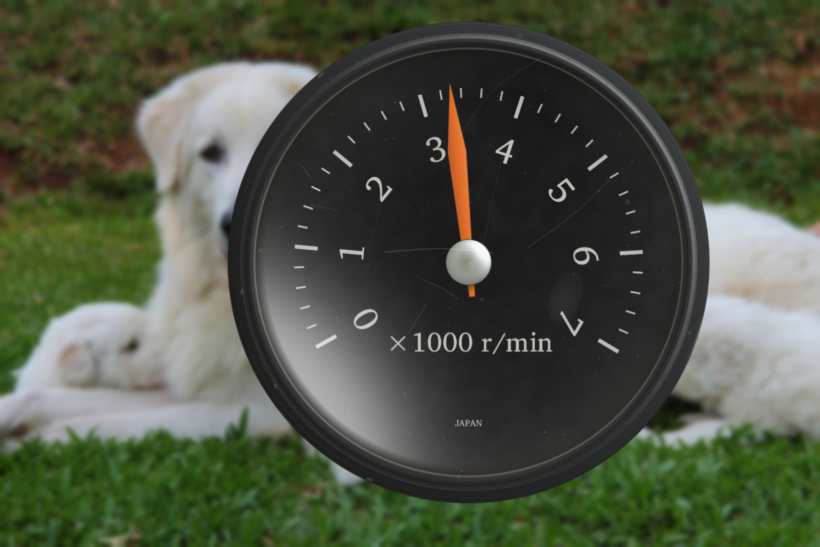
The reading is **3300** rpm
